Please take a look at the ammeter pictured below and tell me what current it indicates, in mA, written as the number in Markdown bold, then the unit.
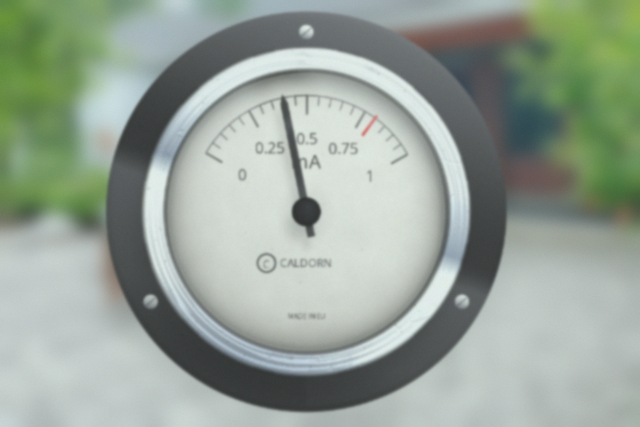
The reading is **0.4** mA
